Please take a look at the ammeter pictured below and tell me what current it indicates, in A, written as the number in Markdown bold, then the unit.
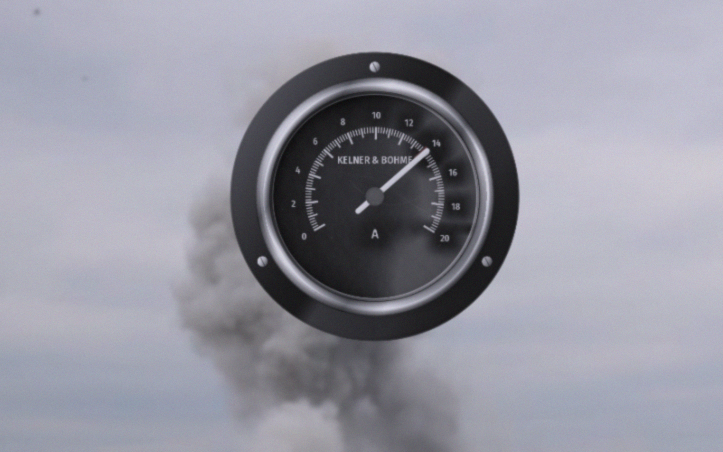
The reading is **14** A
